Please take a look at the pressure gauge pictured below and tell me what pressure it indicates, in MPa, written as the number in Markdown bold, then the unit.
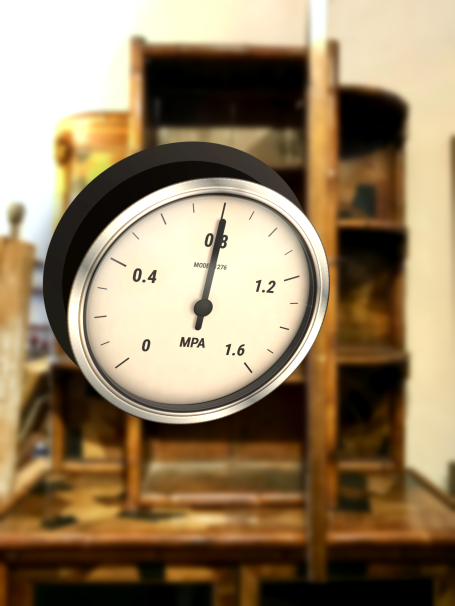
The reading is **0.8** MPa
